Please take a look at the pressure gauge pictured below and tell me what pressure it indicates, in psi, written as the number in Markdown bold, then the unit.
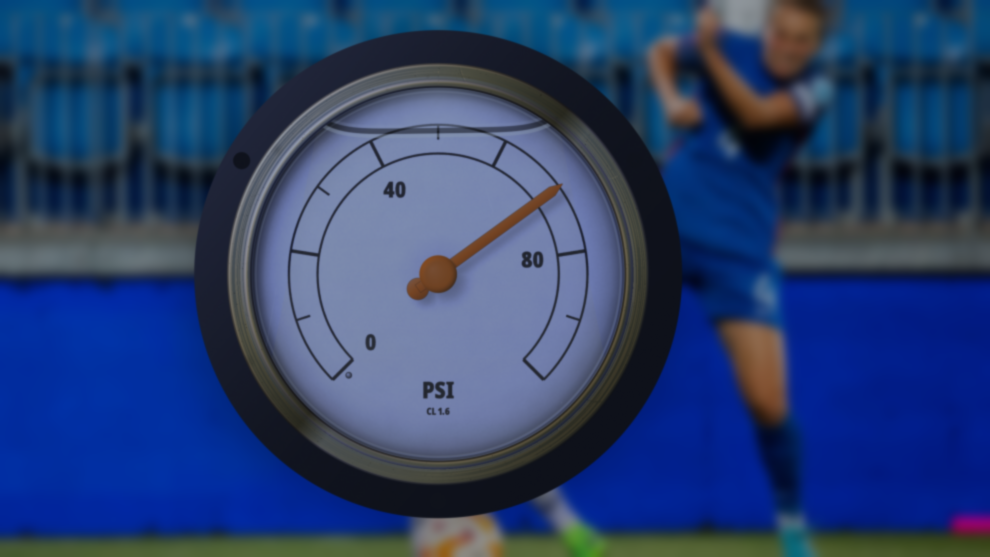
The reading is **70** psi
